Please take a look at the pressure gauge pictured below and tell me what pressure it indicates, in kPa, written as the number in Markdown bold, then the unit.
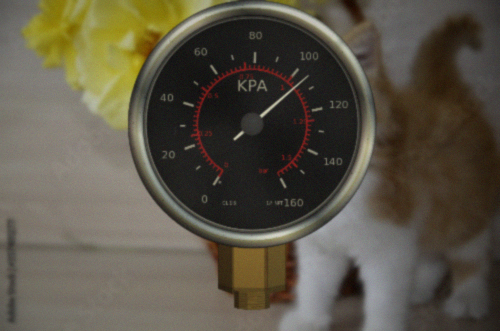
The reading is **105** kPa
